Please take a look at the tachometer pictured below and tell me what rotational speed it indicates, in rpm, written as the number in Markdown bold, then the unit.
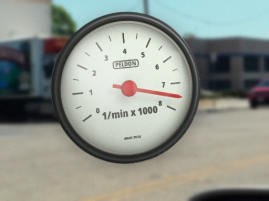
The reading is **7500** rpm
